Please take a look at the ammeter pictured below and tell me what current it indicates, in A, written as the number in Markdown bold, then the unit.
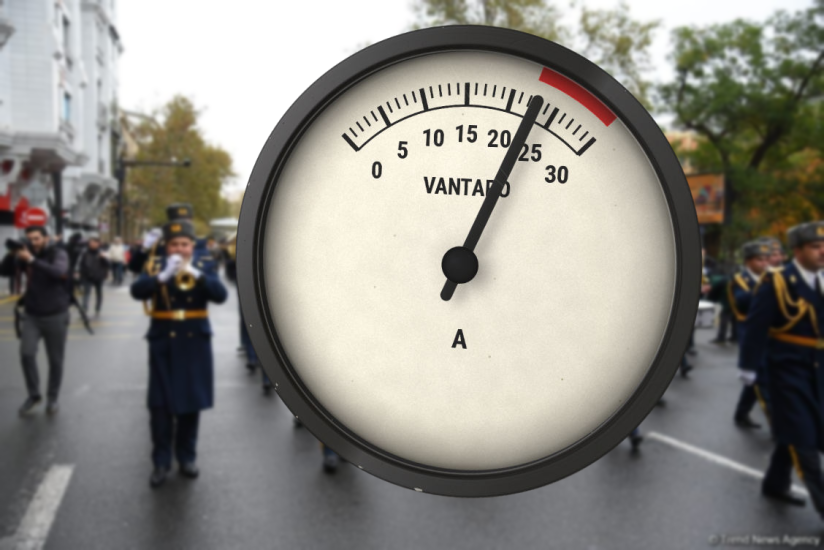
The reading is **23** A
